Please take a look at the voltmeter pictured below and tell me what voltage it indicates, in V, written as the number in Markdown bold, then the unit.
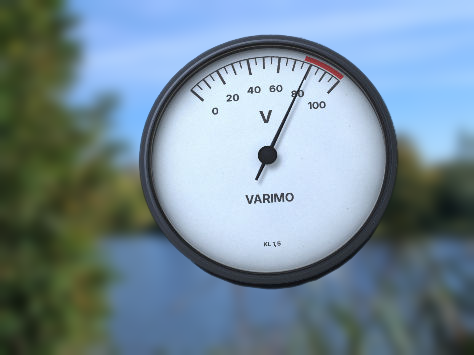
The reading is **80** V
